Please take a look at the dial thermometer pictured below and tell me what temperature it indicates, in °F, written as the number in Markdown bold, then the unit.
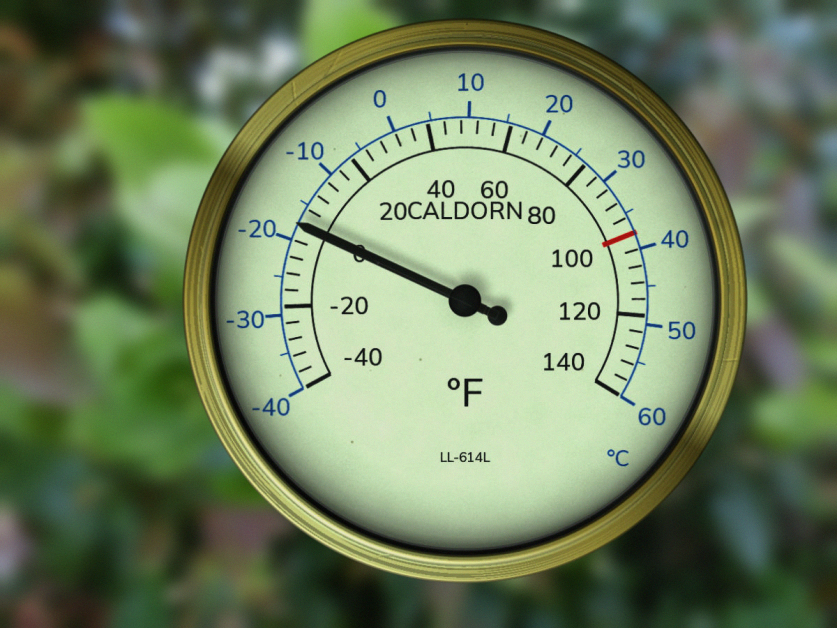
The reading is **0** °F
